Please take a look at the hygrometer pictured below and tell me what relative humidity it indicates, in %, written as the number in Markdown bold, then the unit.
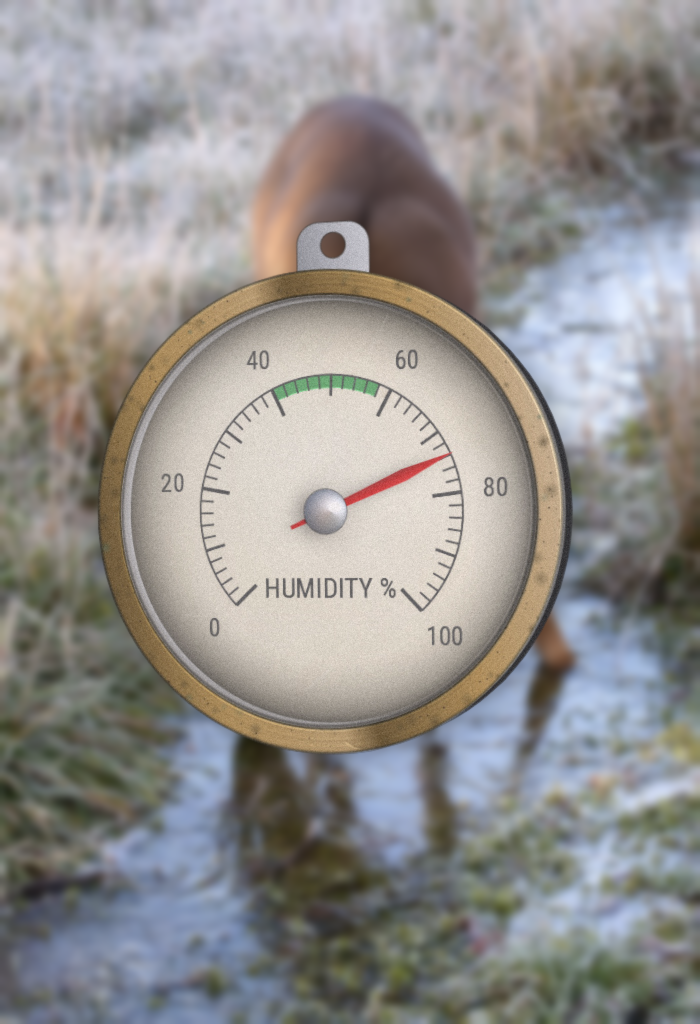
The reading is **74** %
